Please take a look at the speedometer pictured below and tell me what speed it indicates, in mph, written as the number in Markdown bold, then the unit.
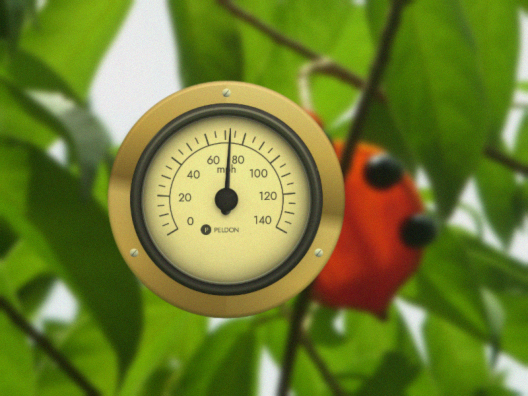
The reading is **72.5** mph
